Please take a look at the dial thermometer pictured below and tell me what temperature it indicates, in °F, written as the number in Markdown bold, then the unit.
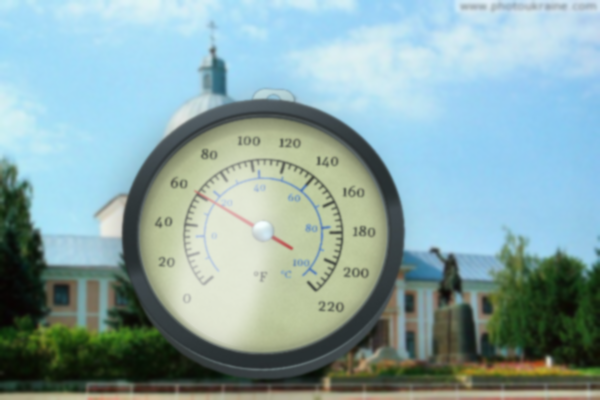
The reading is **60** °F
